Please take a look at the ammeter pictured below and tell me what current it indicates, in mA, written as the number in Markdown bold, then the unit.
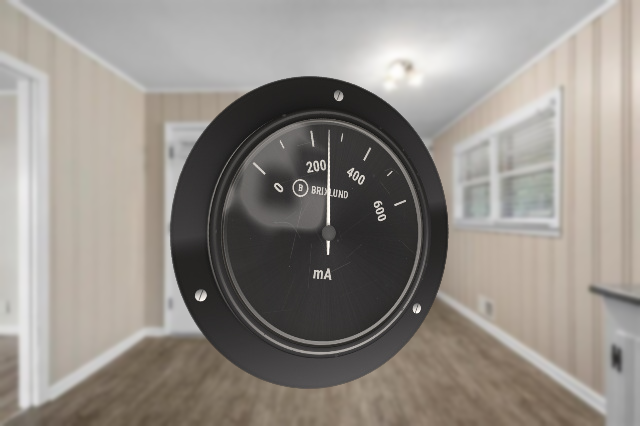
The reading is **250** mA
